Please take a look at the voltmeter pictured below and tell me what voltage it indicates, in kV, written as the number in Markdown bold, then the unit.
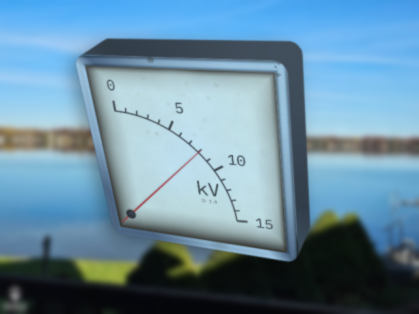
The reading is **8** kV
